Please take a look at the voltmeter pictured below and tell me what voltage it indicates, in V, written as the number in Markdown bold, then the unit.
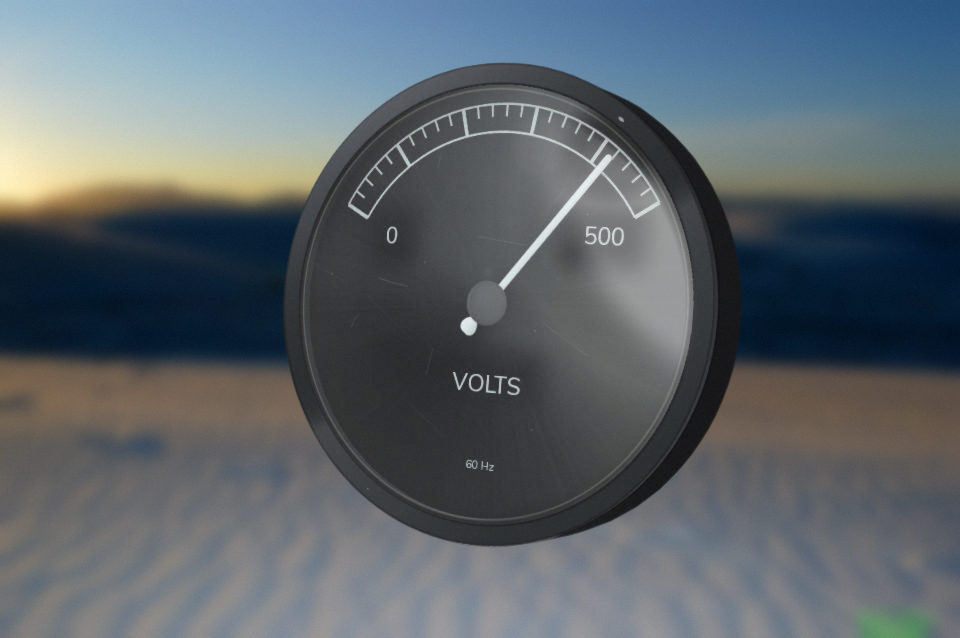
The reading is **420** V
